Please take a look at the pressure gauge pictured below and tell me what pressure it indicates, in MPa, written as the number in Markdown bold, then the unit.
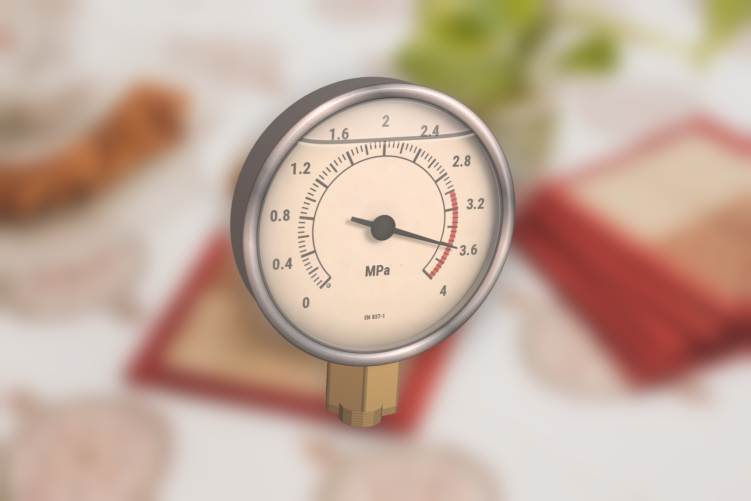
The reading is **3.6** MPa
